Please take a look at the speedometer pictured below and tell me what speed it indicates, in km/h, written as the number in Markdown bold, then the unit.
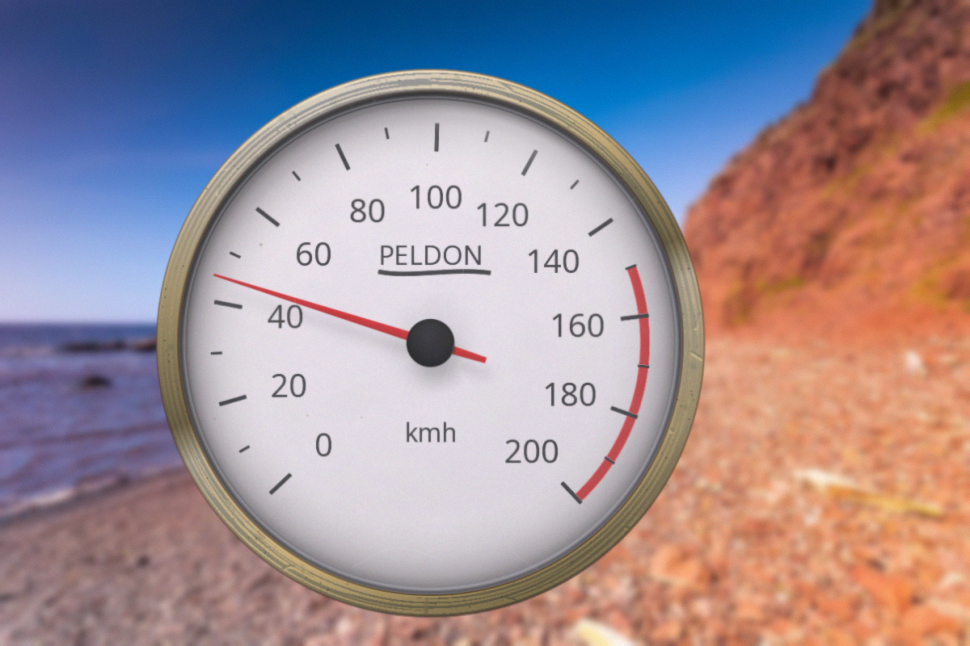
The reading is **45** km/h
